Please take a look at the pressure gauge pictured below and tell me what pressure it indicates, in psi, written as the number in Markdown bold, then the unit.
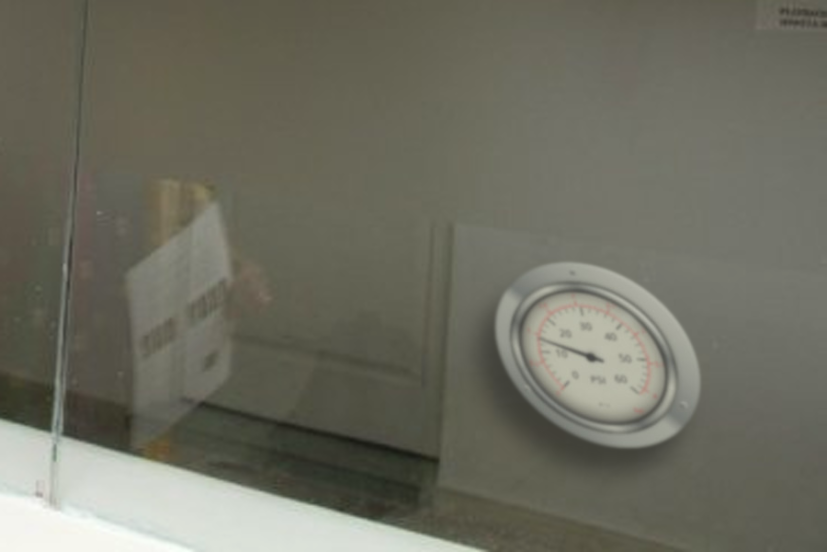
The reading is **14** psi
